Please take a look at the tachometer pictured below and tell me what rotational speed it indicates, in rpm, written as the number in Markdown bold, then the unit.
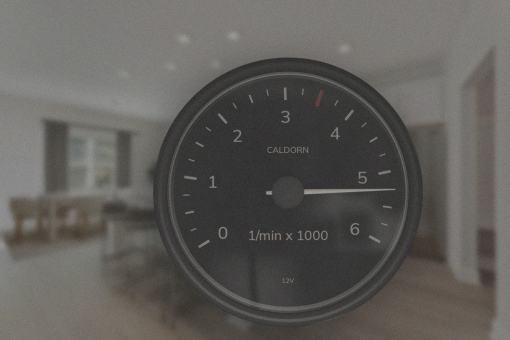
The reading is **5250** rpm
